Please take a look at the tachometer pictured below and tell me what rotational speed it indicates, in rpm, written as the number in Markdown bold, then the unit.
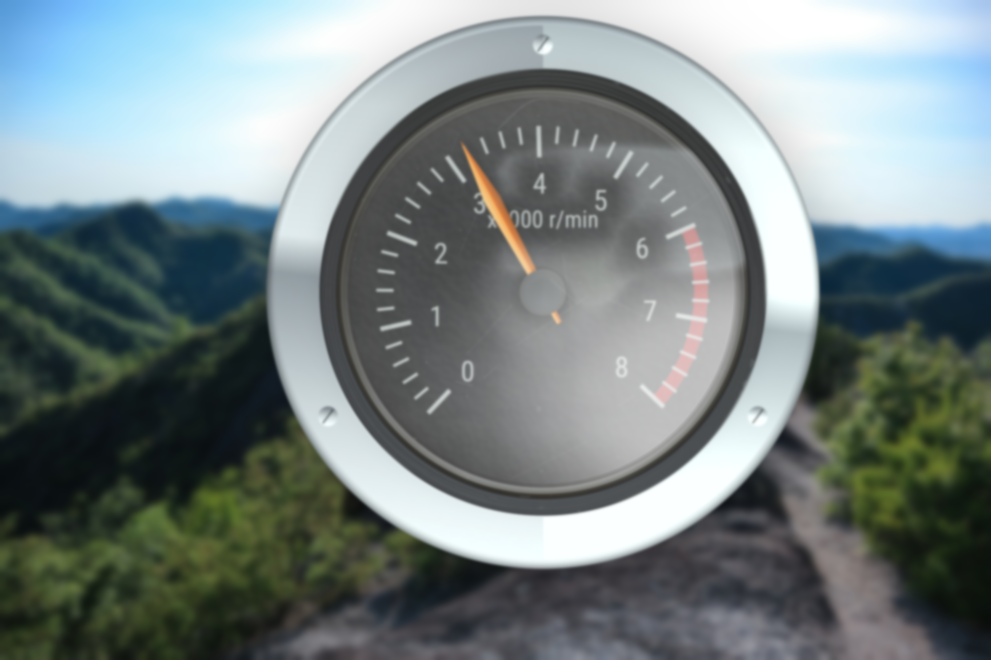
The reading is **3200** rpm
